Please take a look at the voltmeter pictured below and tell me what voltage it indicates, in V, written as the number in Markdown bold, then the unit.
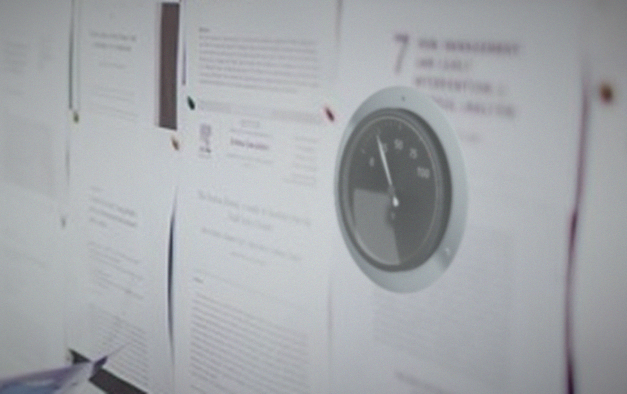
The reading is **25** V
